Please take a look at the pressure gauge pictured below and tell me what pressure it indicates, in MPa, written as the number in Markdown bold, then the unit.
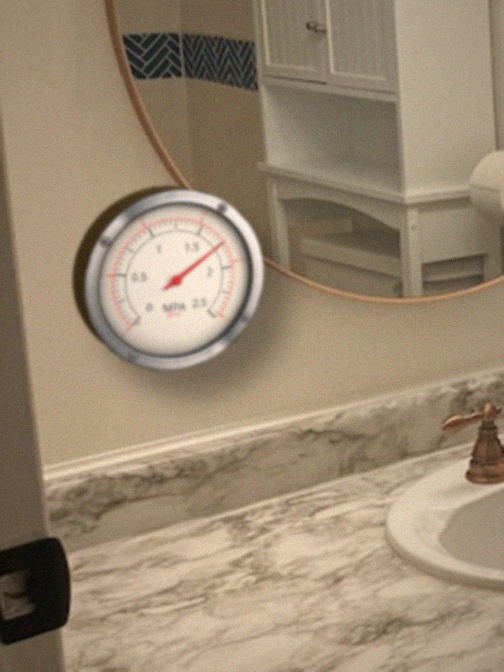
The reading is **1.75** MPa
